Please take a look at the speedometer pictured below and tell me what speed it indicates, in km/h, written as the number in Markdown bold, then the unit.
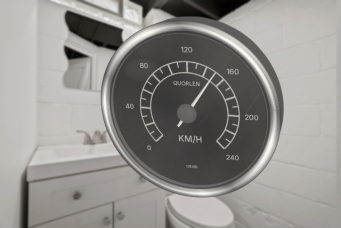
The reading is **150** km/h
